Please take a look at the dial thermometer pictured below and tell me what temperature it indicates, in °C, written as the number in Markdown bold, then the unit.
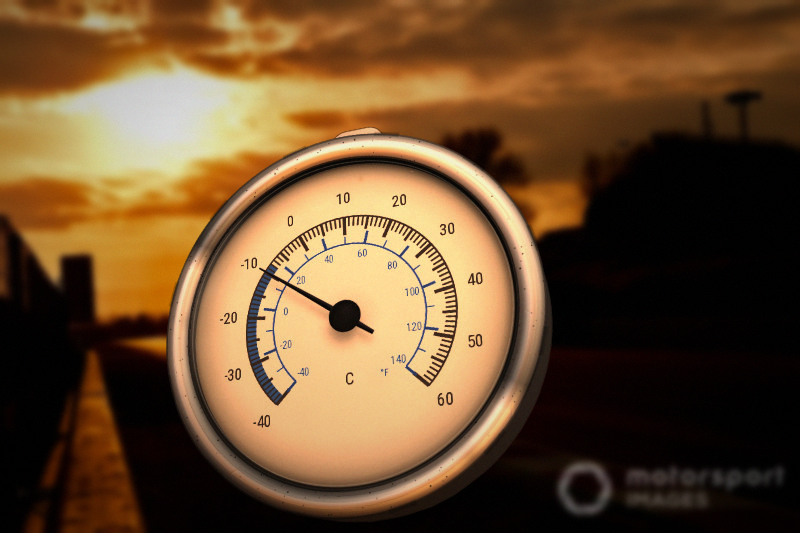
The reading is **-10** °C
